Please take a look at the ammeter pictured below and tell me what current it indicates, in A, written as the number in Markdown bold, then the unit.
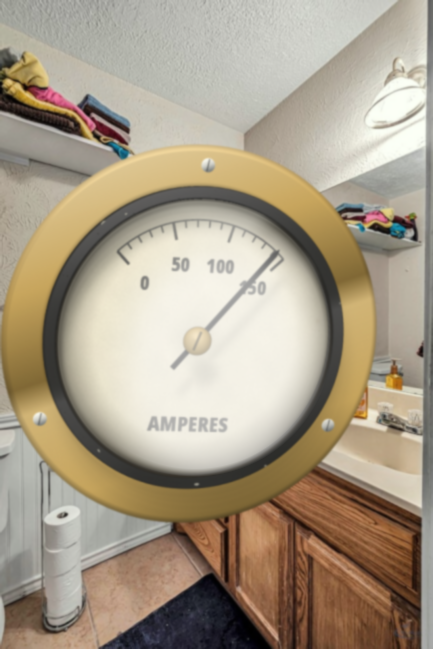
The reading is **140** A
